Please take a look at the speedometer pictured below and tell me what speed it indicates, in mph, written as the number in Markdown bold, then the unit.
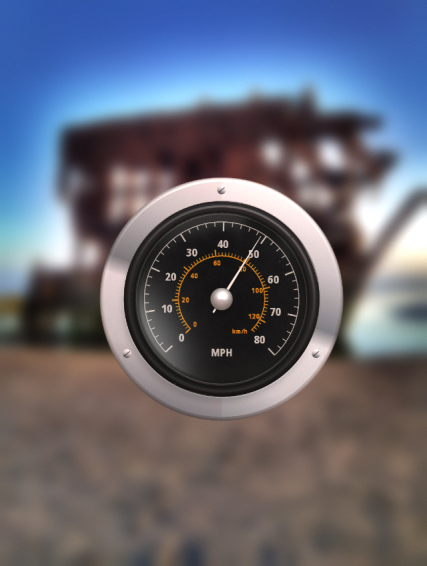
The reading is **49** mph
